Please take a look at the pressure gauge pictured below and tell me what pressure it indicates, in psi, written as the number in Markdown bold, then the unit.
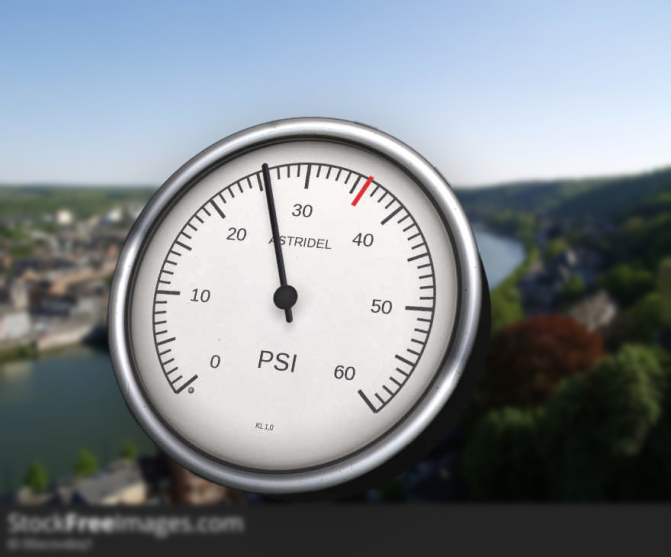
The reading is **26** psi
